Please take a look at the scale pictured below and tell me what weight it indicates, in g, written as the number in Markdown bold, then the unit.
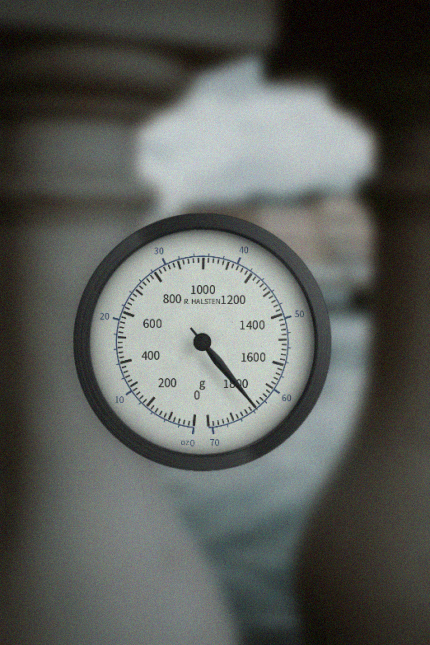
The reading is **1800** g
